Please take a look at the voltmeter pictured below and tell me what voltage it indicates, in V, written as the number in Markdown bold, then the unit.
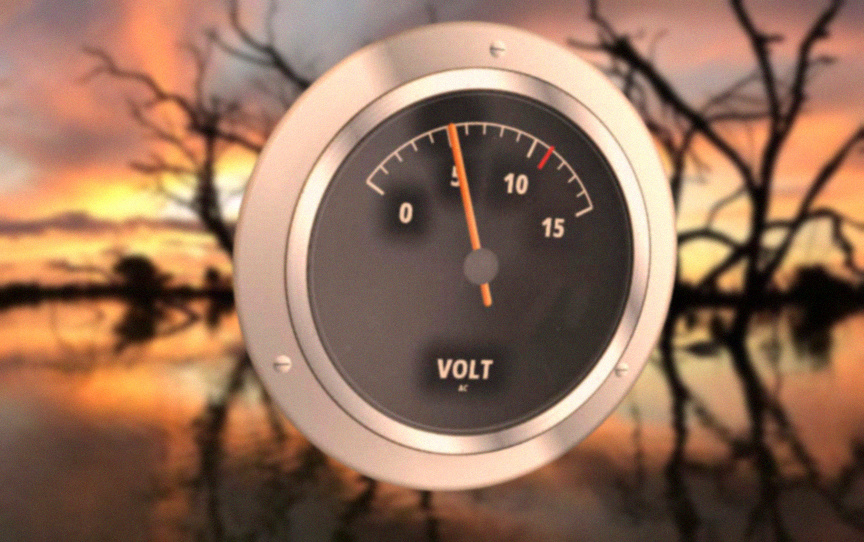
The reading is **5** V
